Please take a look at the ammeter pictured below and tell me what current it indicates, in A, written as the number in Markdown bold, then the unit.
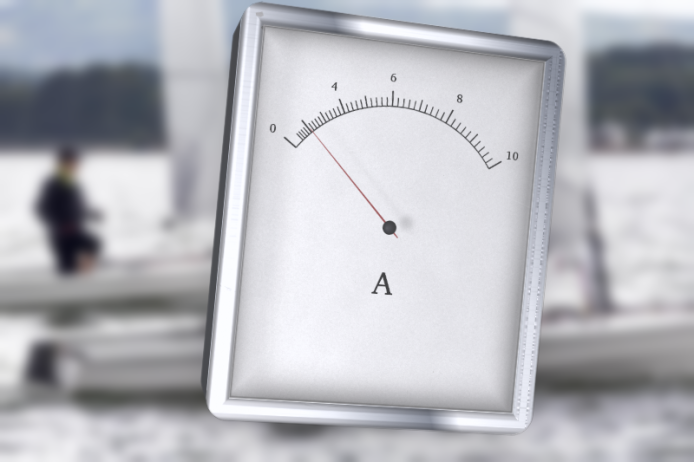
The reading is **2** A
